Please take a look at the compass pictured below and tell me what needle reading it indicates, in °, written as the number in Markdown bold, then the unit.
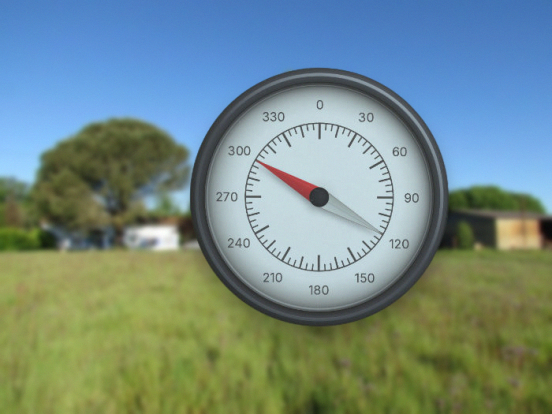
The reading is **300** °
